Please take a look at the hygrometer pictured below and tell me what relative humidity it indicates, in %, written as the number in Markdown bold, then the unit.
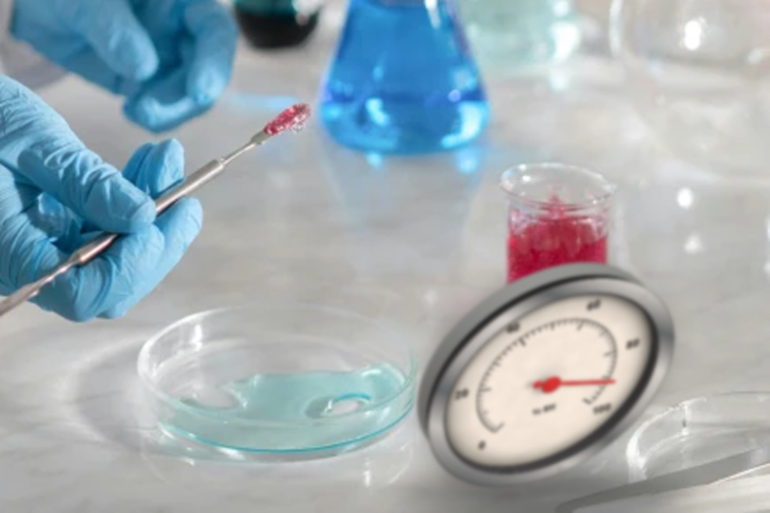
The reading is **90** %
